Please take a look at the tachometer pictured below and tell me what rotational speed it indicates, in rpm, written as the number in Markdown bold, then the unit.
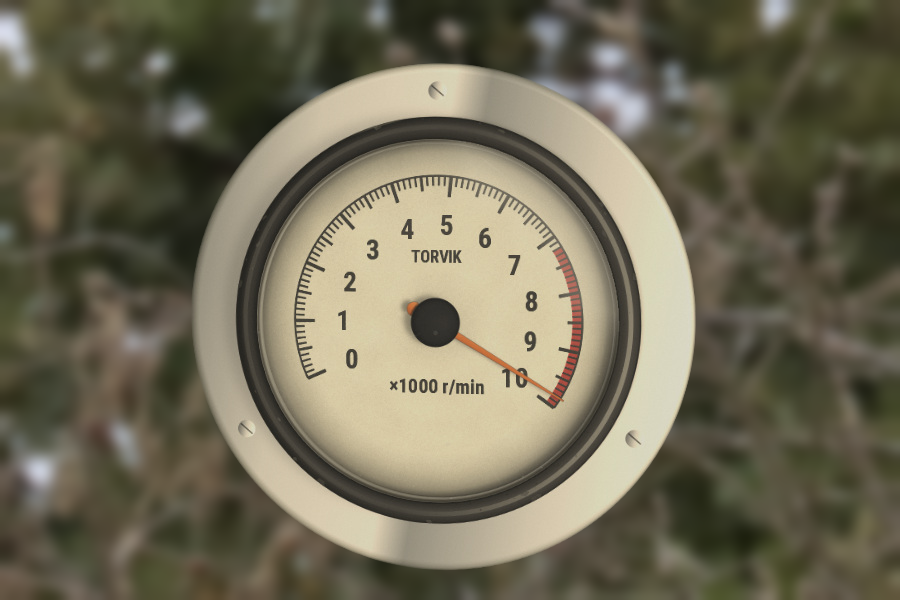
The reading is **9800** rpm
